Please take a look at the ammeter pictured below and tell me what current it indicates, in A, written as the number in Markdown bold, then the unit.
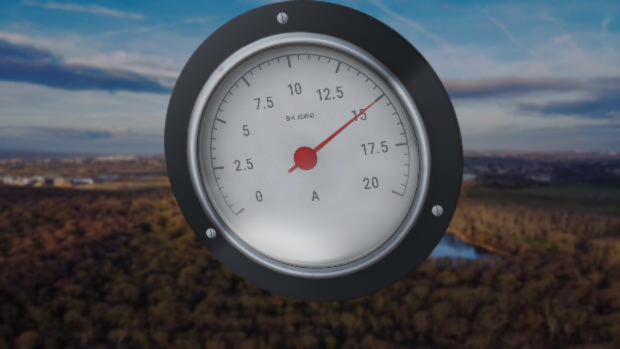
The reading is **15** A
